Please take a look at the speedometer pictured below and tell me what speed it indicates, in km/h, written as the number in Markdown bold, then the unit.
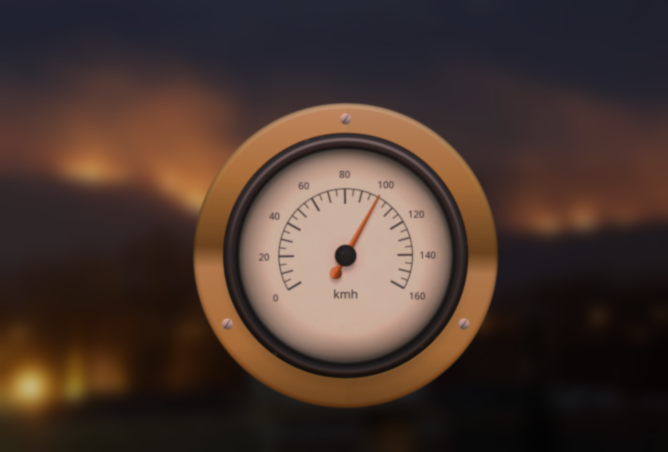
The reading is **100** km/h
